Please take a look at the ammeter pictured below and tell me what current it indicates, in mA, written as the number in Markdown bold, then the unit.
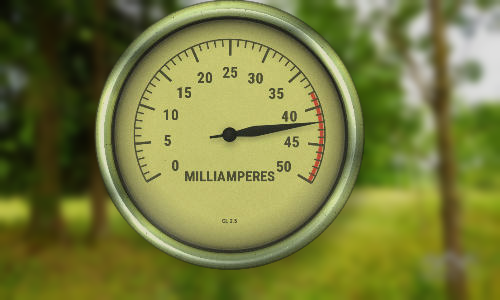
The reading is **42** mA
